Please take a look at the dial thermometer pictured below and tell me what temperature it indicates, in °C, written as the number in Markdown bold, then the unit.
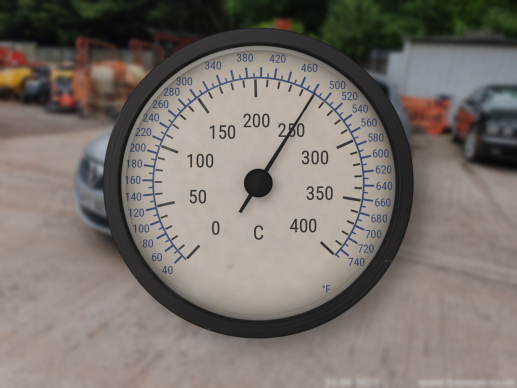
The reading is **250** °C
